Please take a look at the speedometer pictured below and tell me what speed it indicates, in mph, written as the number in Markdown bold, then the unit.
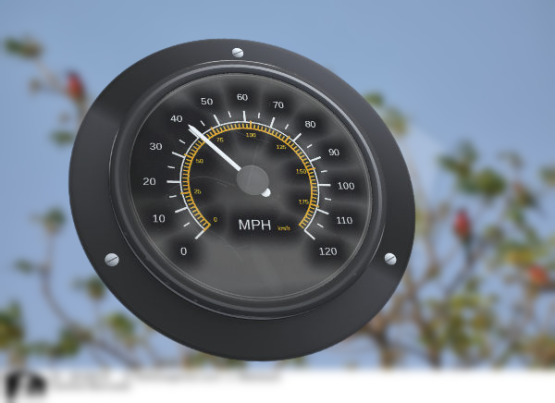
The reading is **40** mph
